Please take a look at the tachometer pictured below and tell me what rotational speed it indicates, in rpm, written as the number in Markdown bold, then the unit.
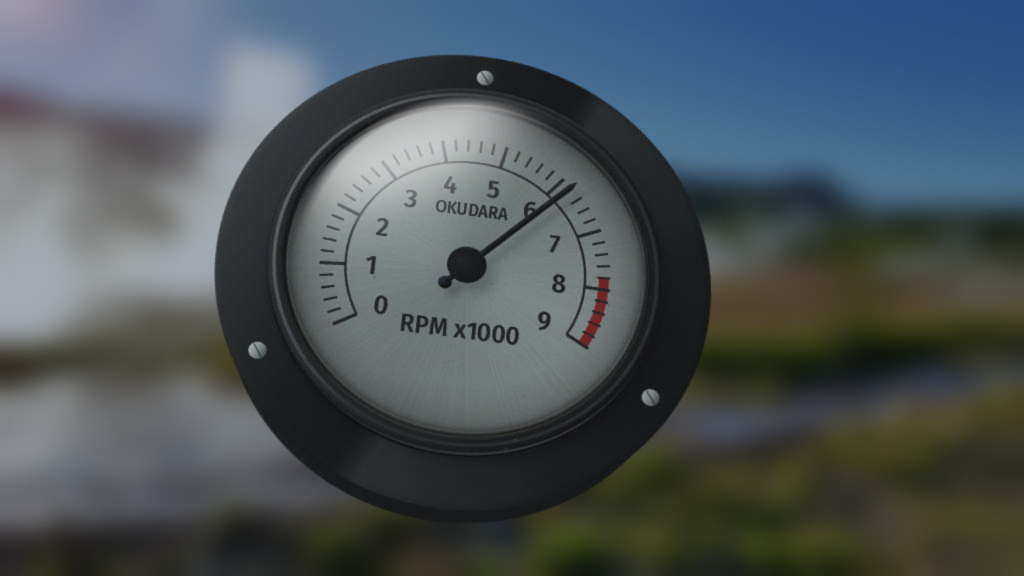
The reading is **6200** rpm
